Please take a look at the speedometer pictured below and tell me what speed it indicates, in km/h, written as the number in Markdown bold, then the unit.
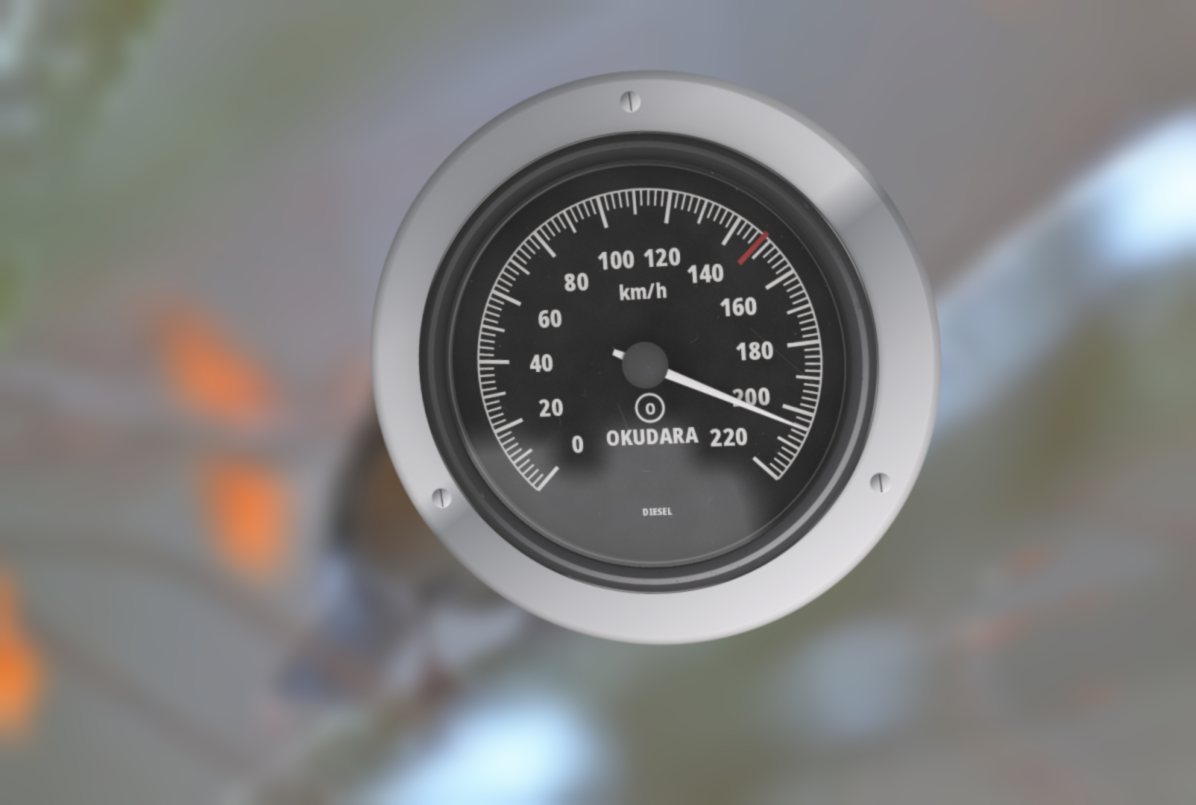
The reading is **204** km/h
